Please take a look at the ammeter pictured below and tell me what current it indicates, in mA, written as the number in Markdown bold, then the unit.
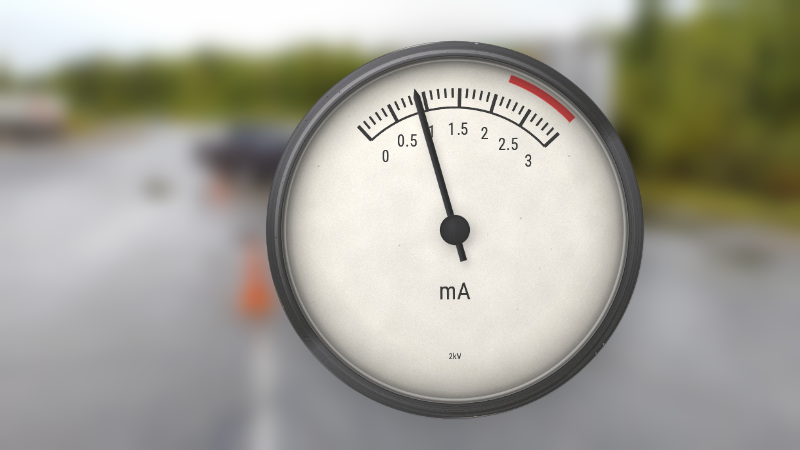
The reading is **0.9** mA
